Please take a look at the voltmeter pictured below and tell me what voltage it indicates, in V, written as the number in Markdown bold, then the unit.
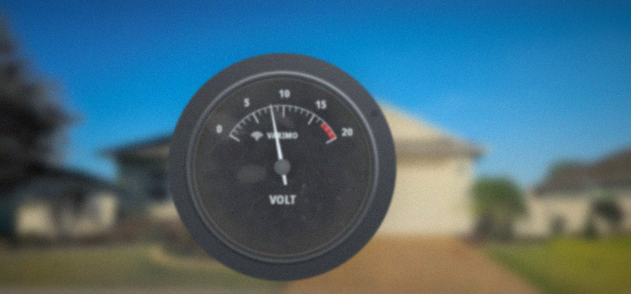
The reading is **8** V
